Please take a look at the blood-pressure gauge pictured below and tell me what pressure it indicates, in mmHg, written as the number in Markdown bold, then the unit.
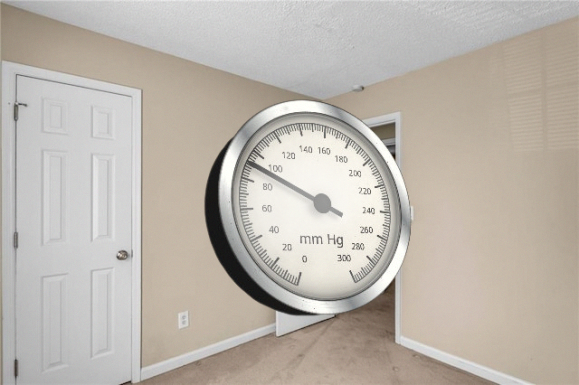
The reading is **90** mmHg
